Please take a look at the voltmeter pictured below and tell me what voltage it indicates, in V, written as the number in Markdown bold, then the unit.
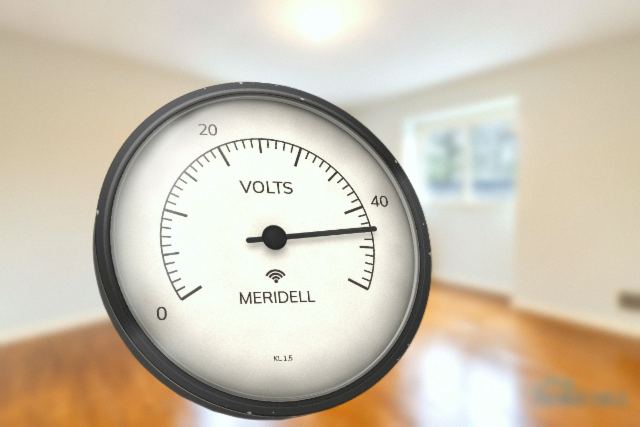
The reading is **43** V
